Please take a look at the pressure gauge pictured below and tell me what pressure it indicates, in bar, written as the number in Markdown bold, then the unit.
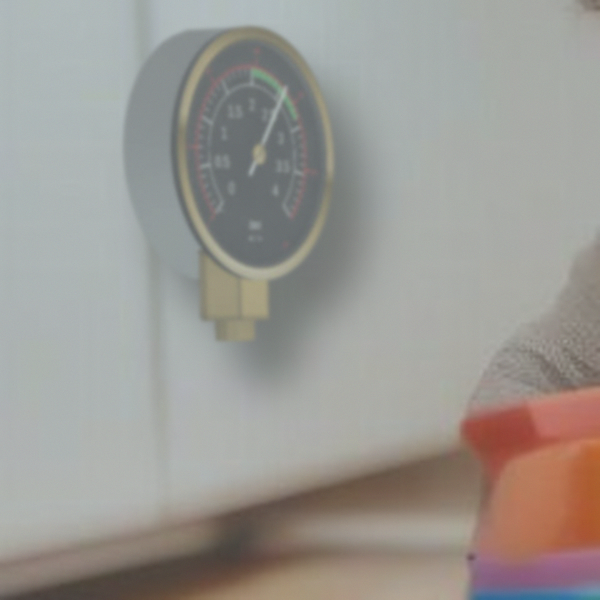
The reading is **2.5** bar
